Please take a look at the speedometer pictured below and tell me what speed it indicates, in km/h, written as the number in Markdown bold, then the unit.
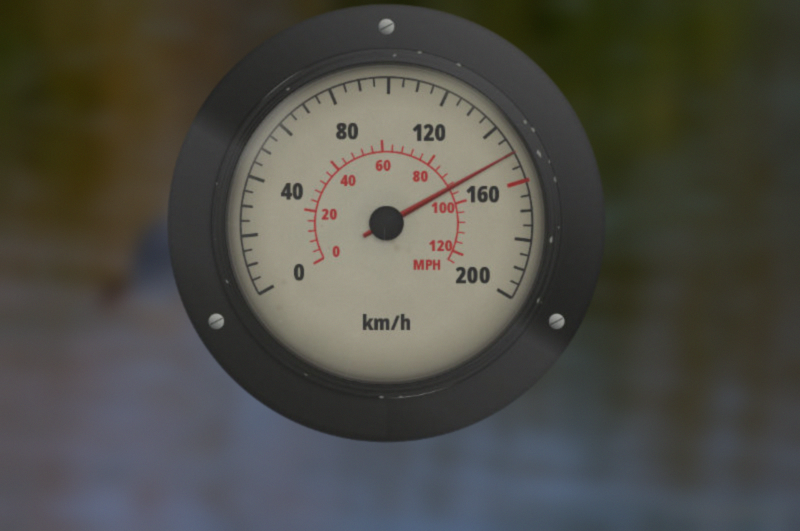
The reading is **150** km/h
